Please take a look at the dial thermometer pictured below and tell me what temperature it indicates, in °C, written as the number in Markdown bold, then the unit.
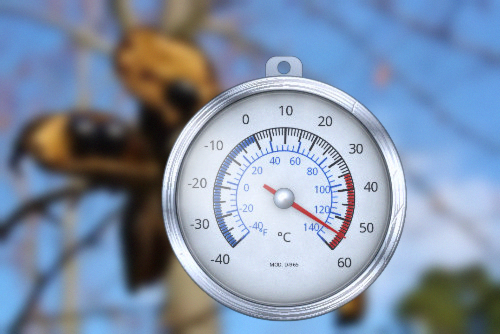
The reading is **55** °C
